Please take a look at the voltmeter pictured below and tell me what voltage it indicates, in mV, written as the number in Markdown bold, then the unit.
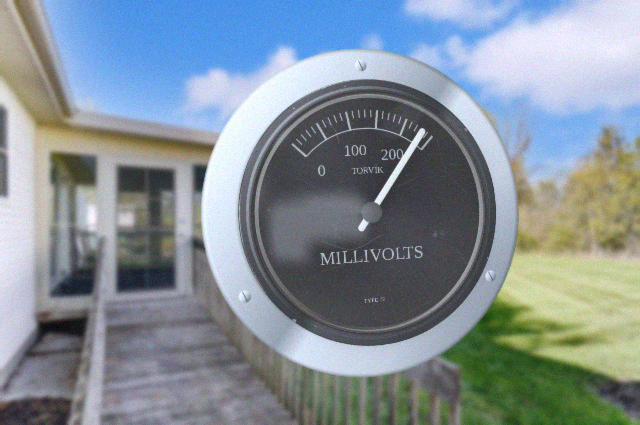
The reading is **230** mV
